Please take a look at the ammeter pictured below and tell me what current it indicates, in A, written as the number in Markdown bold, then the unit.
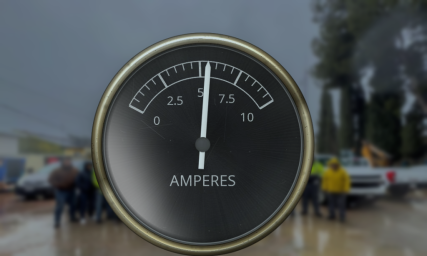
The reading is **5.5** A
